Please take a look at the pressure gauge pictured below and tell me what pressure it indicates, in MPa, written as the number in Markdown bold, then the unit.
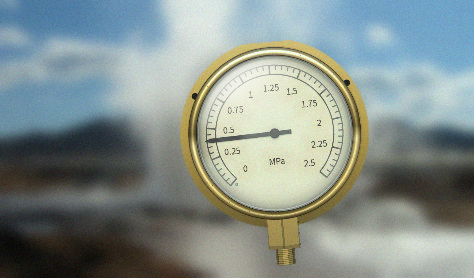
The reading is **0.4** MPa
